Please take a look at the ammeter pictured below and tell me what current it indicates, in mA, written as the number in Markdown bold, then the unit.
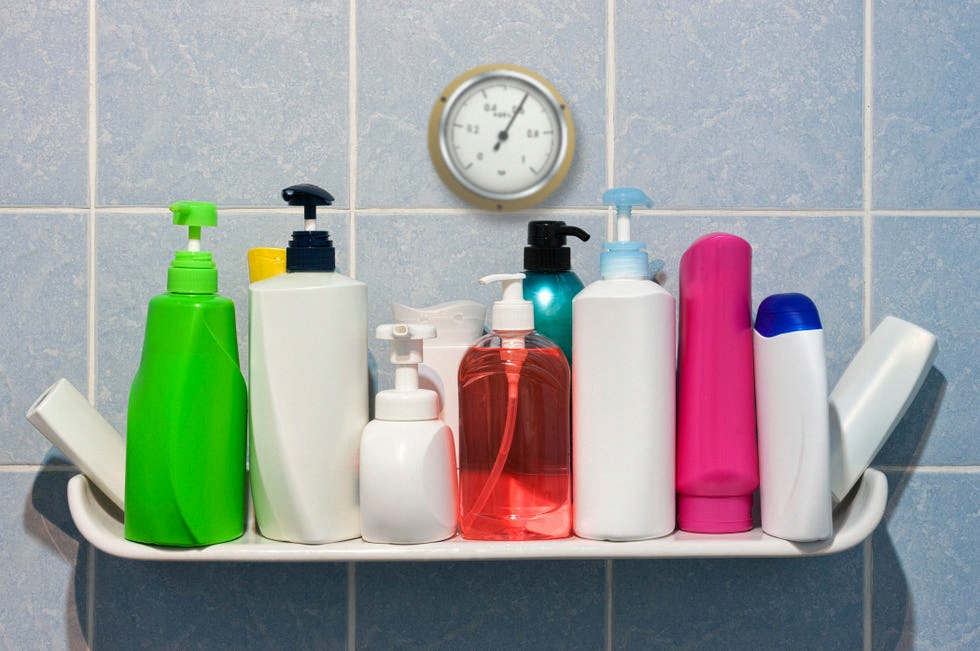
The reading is **0.6** mA
